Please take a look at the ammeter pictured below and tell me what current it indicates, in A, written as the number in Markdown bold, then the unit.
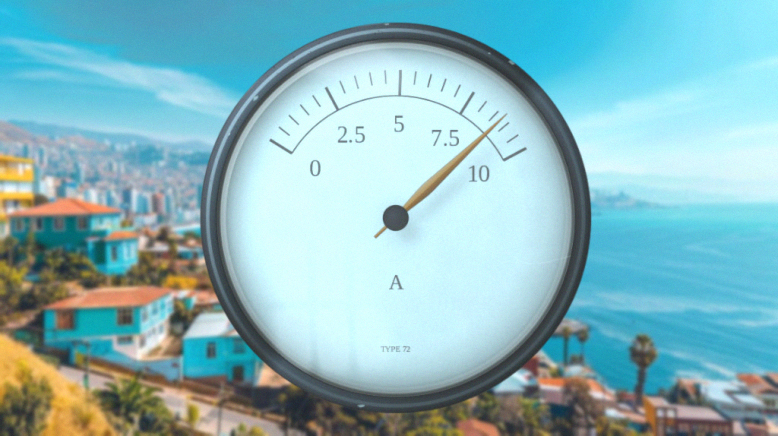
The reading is **8.75** A
